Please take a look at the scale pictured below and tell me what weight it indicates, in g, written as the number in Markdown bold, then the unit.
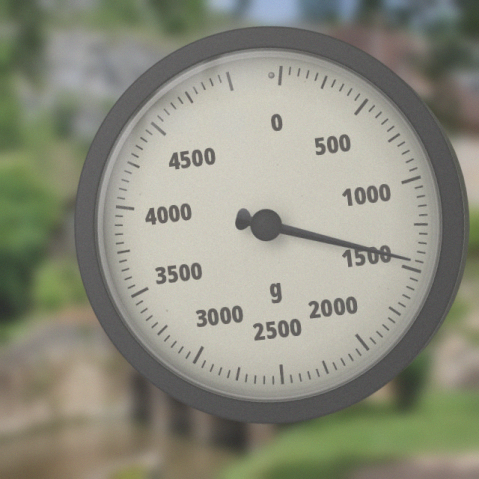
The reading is **1450** g
